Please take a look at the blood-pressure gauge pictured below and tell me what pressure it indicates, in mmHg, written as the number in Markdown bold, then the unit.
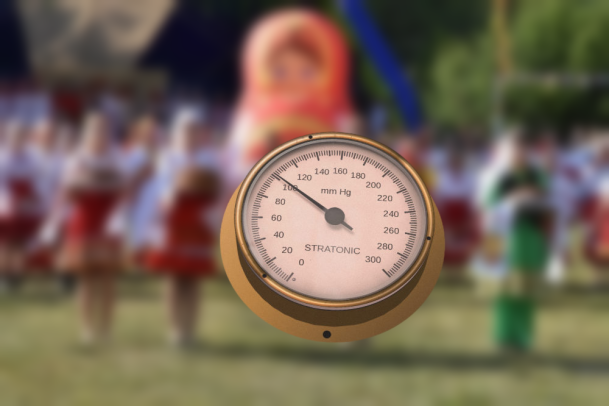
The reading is **100** mmHg
